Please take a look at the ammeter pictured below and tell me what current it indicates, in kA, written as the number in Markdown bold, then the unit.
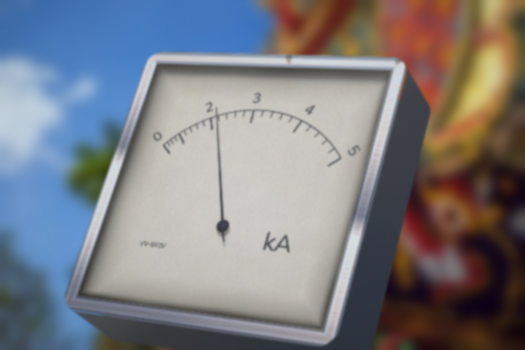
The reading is **2.2** kA
